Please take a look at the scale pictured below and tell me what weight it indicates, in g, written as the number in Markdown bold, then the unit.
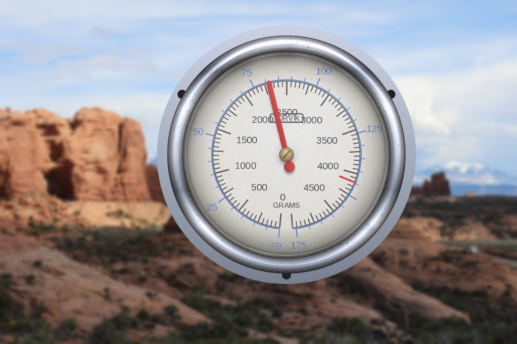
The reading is **2300** g
